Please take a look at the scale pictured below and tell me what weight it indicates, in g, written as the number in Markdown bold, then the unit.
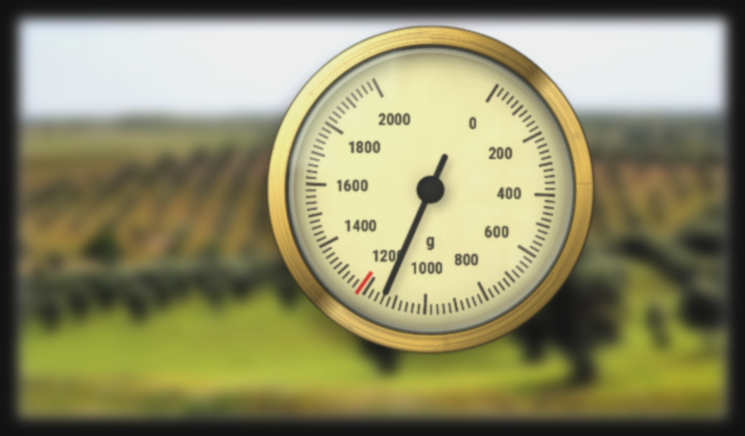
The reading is **1140** g
